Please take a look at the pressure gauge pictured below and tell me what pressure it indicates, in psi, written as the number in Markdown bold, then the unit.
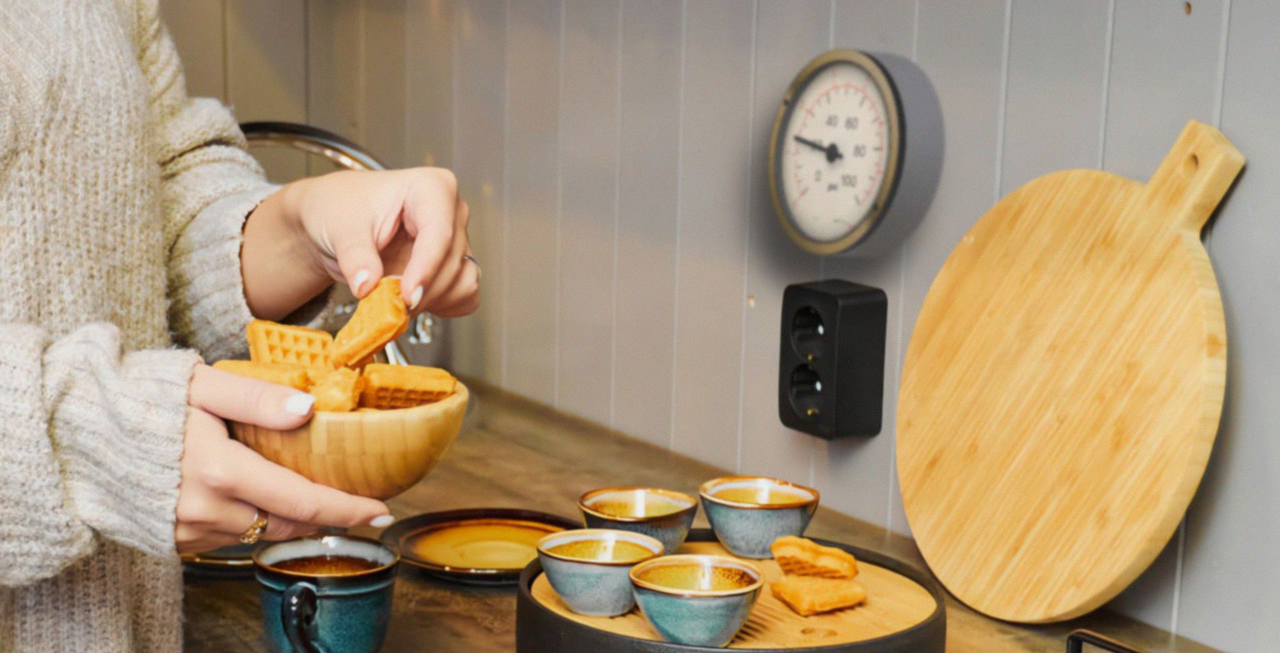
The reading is **20** psi
